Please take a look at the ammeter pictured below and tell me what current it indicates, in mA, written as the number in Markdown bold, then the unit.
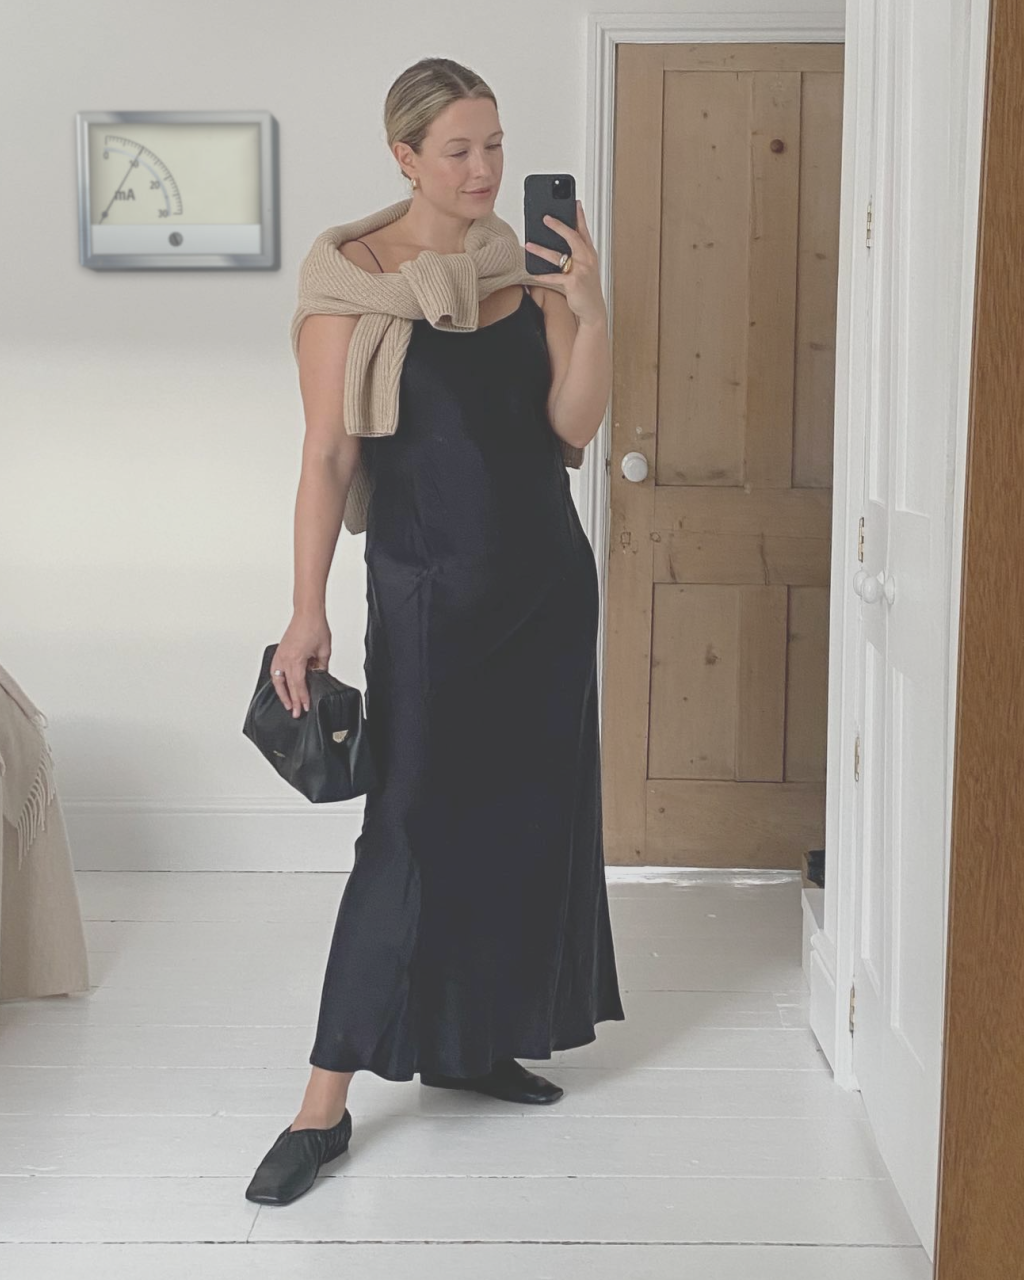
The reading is **10** mA
